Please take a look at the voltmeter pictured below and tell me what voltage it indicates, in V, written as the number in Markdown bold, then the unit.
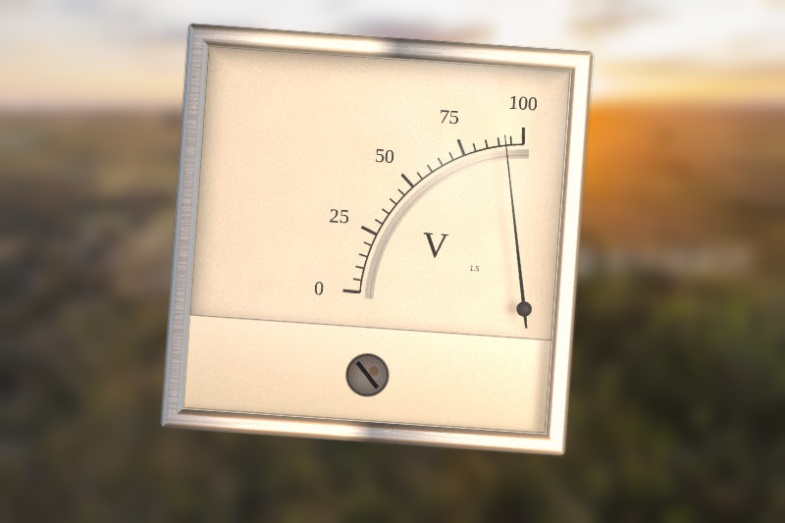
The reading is **92.5** V
